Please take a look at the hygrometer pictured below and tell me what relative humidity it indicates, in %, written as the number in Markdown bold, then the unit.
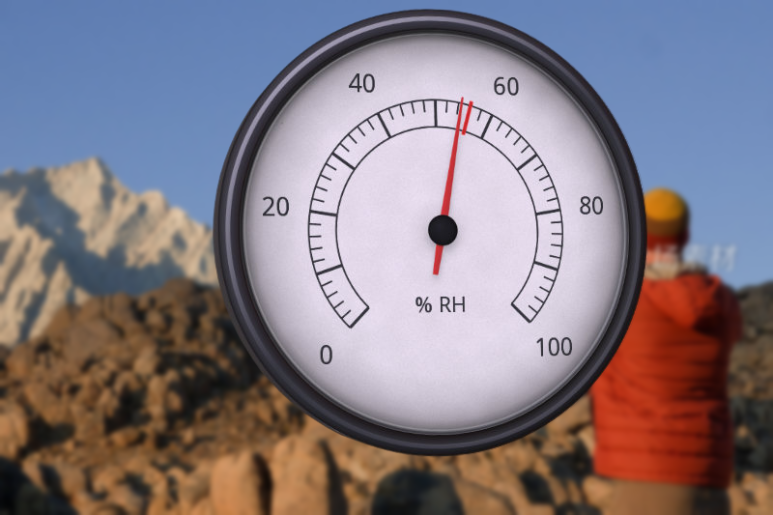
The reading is **54** %
